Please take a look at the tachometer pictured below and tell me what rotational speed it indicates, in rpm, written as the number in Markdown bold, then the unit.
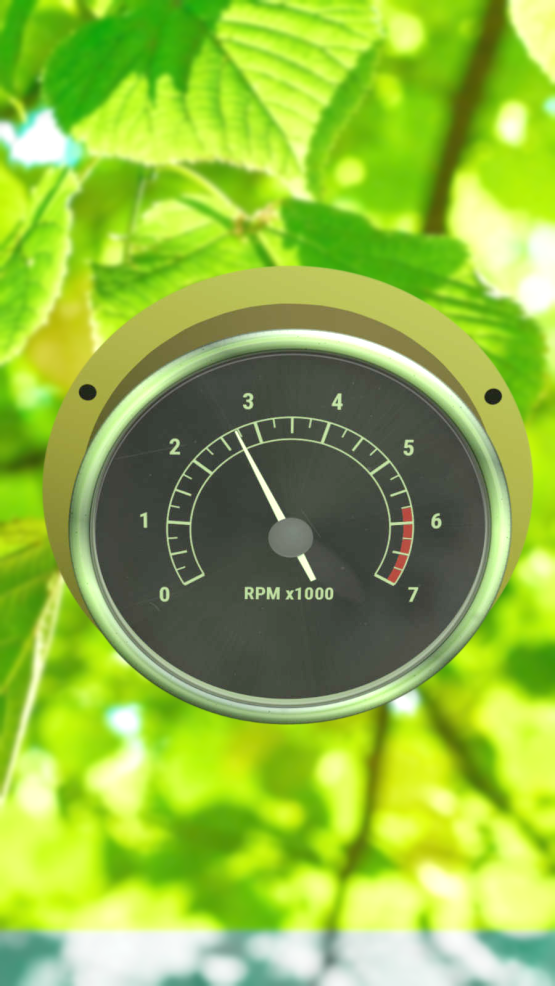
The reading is **2750** rpm
